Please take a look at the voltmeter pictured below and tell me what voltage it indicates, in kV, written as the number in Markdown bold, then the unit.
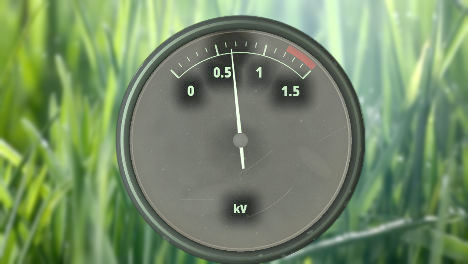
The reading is **0.65** kV
